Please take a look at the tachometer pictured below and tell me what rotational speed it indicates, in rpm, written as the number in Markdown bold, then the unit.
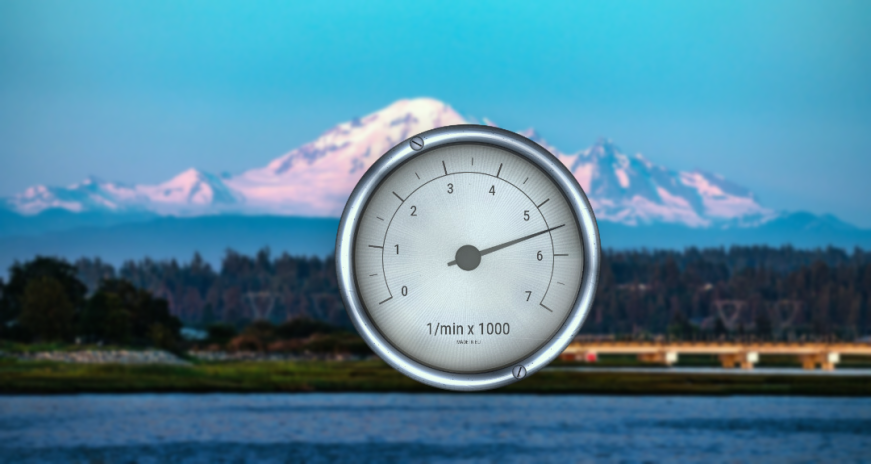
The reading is **5500** rpm
